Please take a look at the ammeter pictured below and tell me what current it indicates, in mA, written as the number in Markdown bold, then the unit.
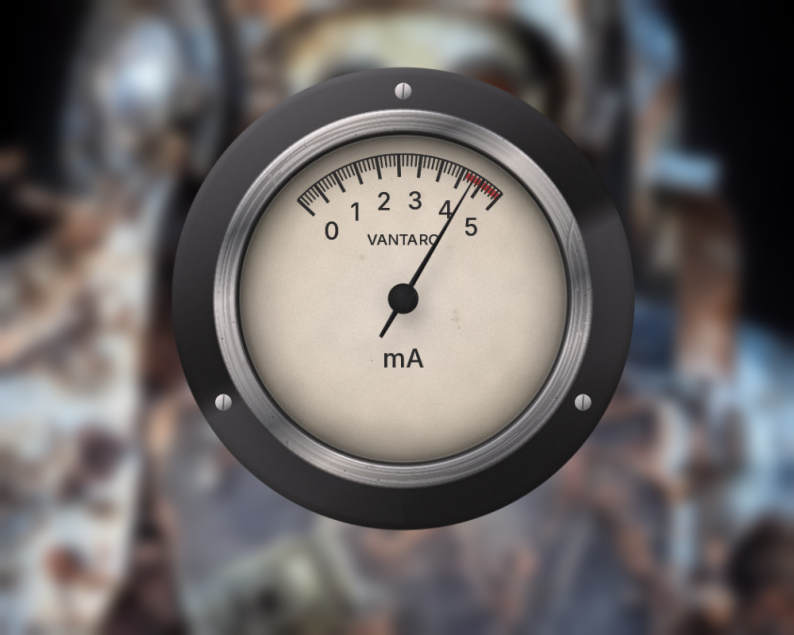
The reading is **4.3** mA
